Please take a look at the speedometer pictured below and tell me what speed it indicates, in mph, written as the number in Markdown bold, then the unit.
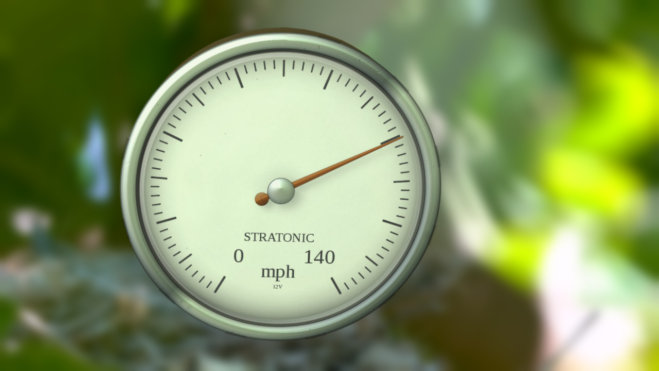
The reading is **100** mph
